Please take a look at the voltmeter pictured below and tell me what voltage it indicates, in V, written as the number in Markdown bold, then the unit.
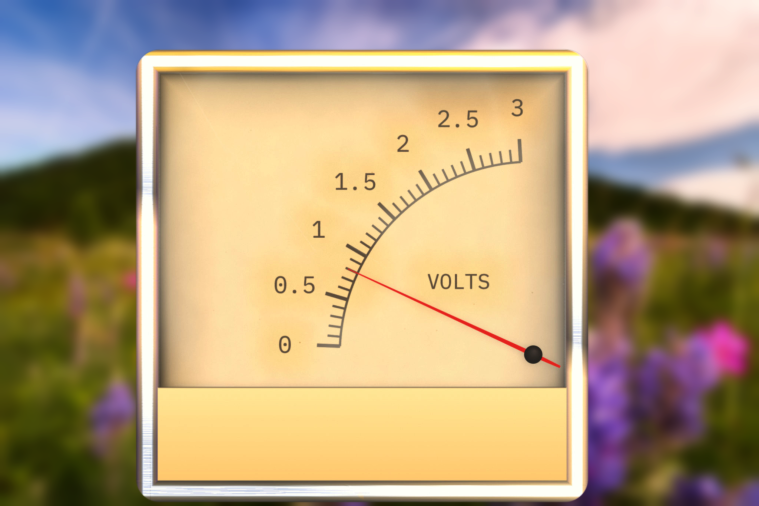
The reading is **0.8** V
